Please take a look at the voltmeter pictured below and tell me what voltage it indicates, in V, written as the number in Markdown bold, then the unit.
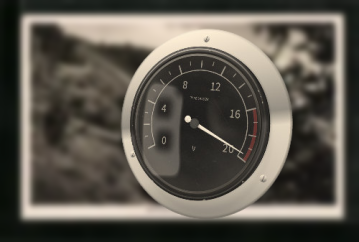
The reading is **19.5** V
